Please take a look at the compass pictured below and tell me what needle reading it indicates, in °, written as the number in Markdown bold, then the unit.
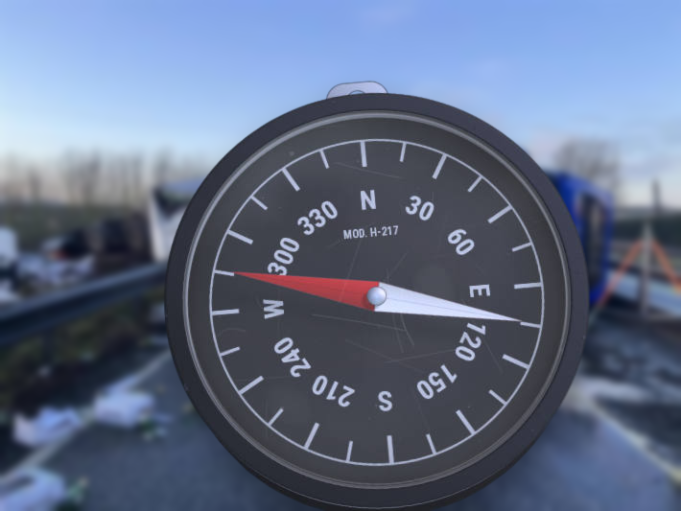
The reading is **285** °
